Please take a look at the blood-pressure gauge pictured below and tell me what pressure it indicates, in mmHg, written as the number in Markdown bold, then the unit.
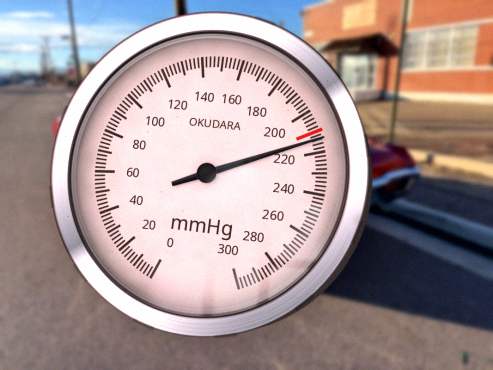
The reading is **214** mmHg
